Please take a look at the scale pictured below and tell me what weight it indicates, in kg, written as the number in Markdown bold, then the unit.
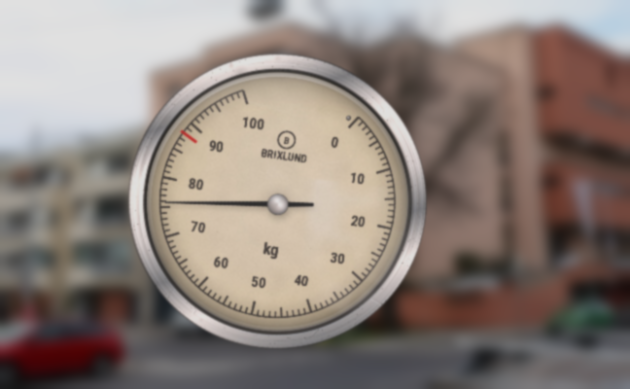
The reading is **76** kg
